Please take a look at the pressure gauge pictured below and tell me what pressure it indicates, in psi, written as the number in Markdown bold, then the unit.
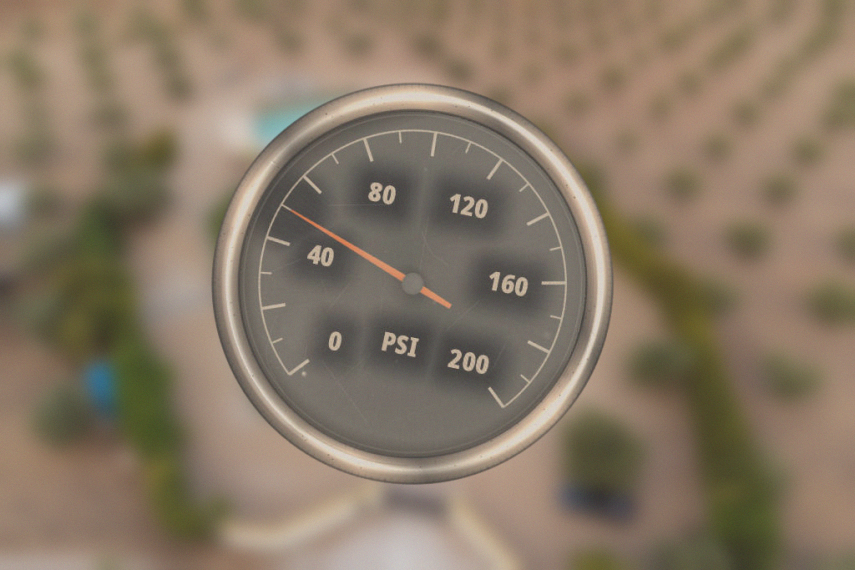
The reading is **50** psi
